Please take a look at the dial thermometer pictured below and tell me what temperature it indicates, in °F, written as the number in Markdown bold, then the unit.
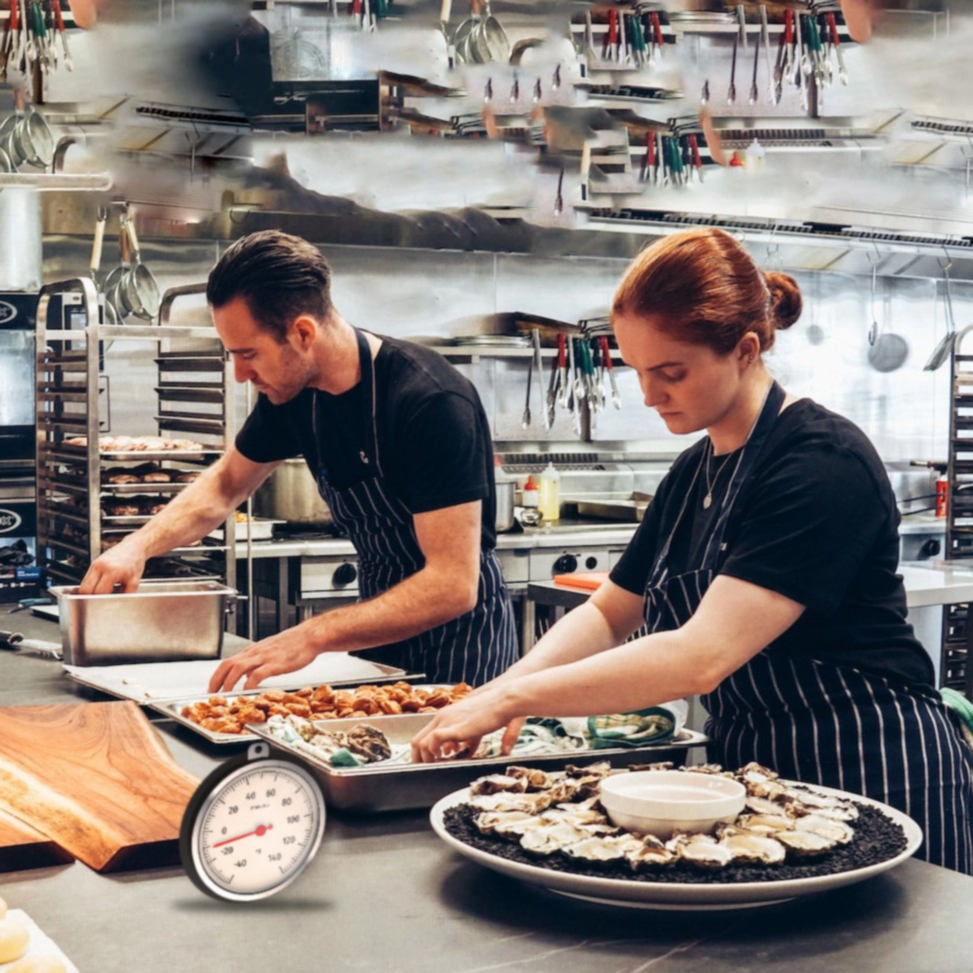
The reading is **-10** °F
